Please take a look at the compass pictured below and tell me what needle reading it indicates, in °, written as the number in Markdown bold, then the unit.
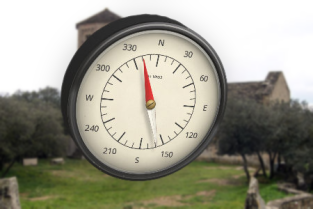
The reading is **340** °
